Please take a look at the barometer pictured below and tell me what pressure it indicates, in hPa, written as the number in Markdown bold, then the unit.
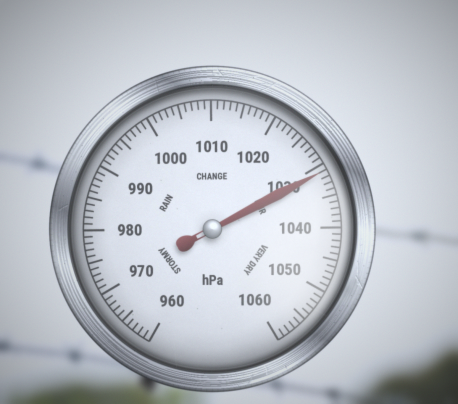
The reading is **1031** hPa
